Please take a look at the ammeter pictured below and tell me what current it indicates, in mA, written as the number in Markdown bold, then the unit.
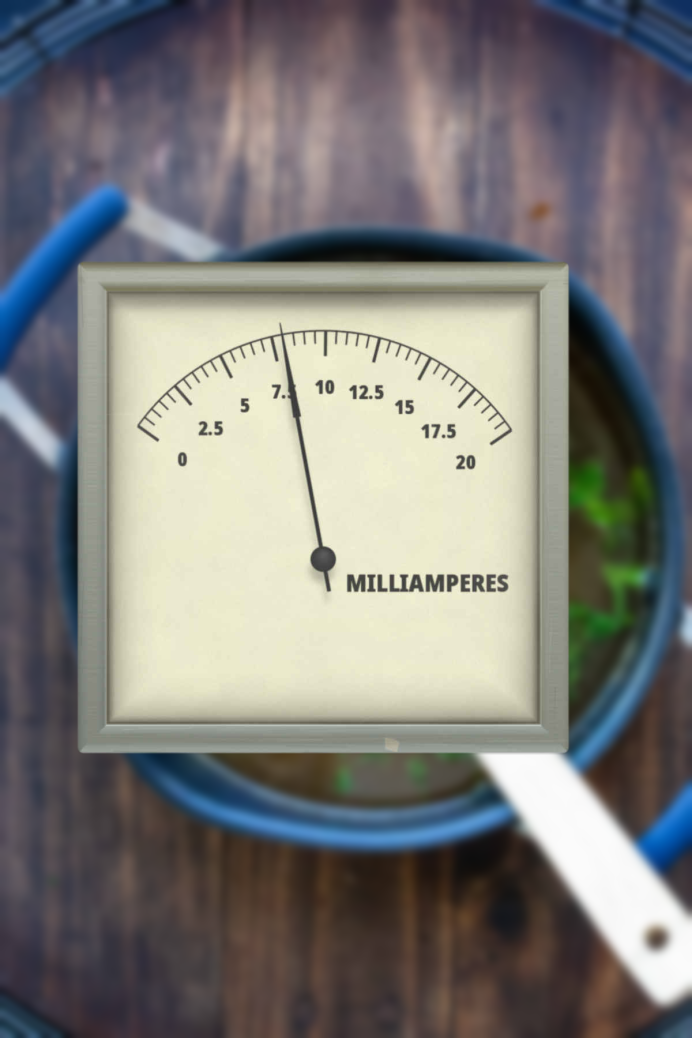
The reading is **8** mA
